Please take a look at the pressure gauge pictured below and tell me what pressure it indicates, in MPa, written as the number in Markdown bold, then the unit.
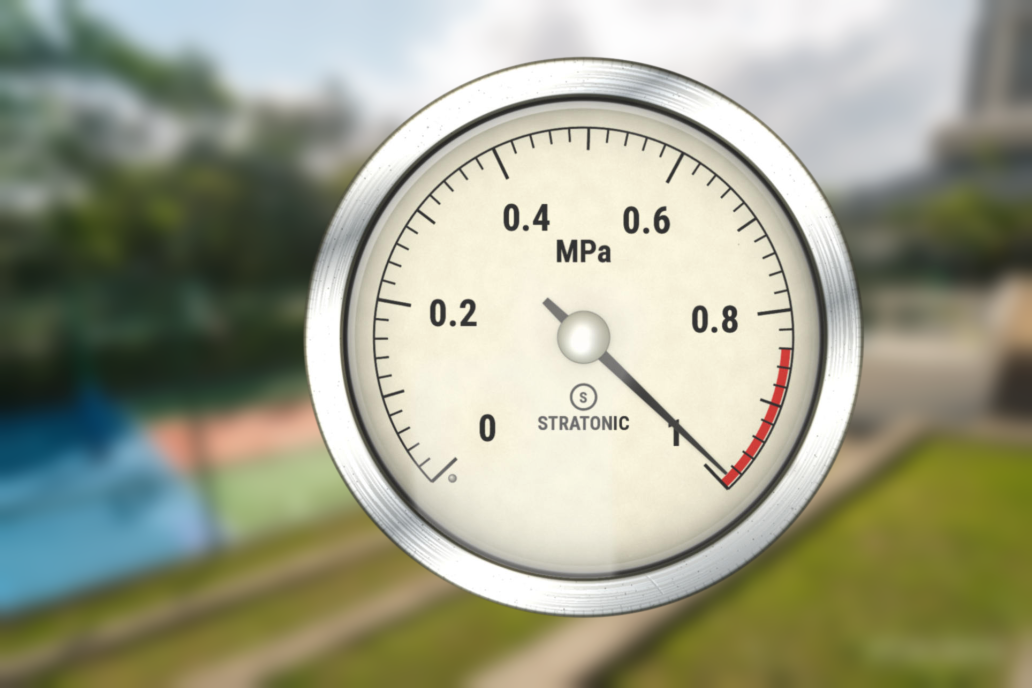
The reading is **0.99** MPa
